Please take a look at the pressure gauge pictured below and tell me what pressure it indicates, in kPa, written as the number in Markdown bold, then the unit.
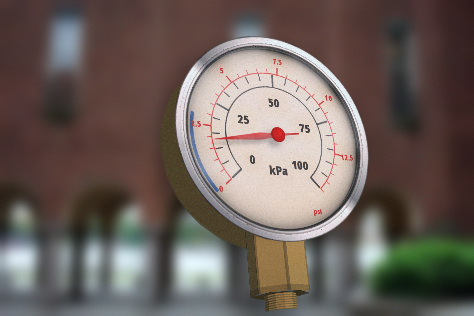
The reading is **12.5** kPa
